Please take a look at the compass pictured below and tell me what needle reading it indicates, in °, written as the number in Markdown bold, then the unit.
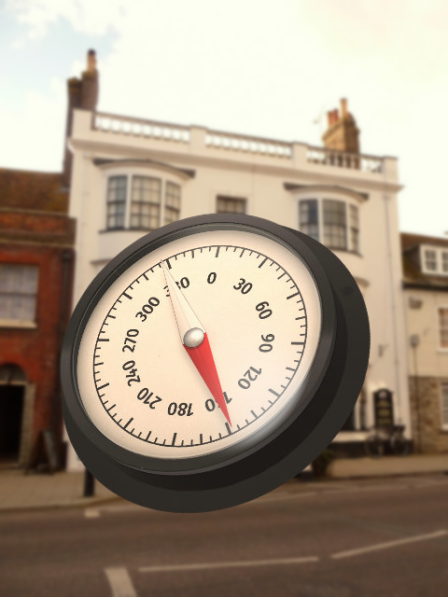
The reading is **147.5** °
